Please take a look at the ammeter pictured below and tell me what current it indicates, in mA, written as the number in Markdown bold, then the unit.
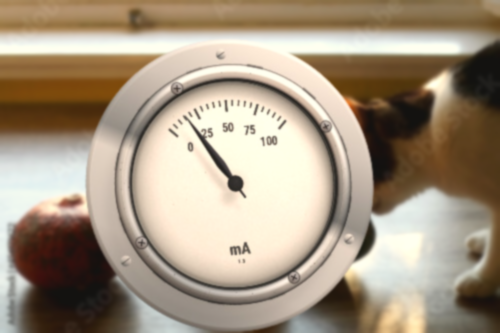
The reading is **15** mA
